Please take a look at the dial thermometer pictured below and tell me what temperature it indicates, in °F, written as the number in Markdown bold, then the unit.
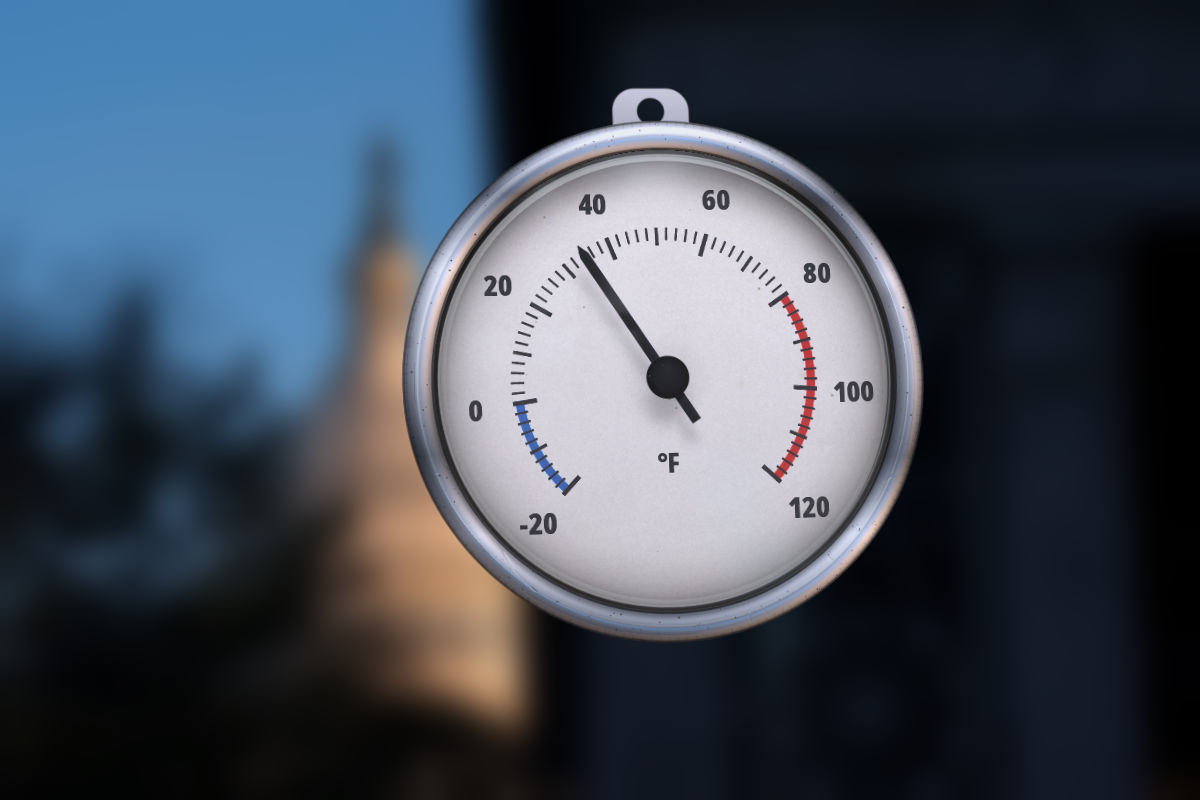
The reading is **34** °F
